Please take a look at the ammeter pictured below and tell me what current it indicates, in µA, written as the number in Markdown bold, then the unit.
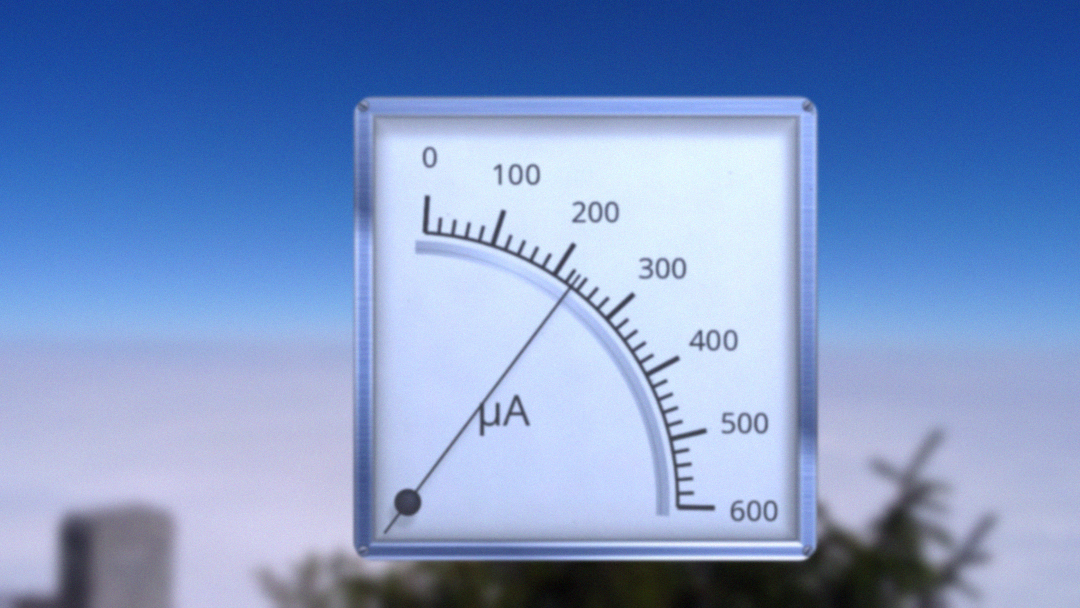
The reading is **230** µA
